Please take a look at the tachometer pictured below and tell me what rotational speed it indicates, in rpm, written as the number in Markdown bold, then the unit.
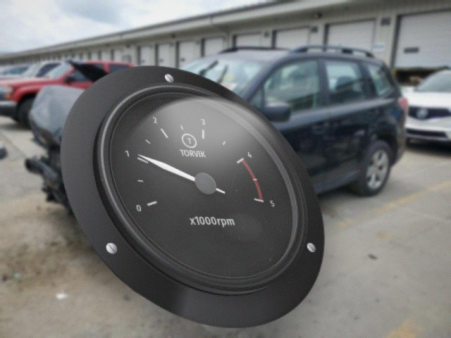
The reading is **1000** rpm
